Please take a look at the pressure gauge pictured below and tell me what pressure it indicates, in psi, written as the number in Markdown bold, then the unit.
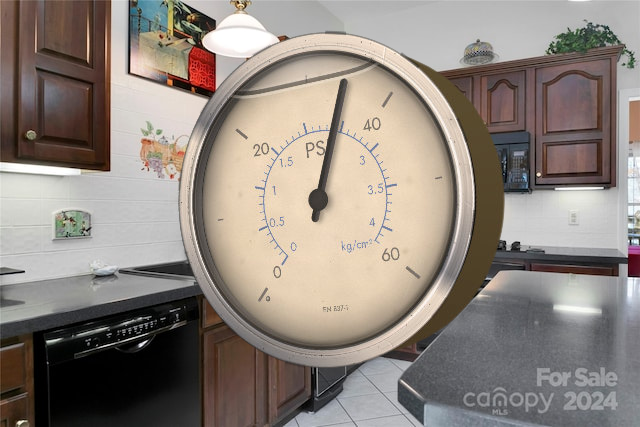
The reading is **35** psi
